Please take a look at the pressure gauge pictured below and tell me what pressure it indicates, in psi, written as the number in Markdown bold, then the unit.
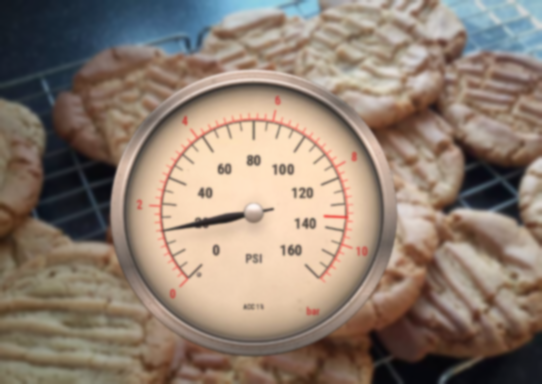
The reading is **20** psi
